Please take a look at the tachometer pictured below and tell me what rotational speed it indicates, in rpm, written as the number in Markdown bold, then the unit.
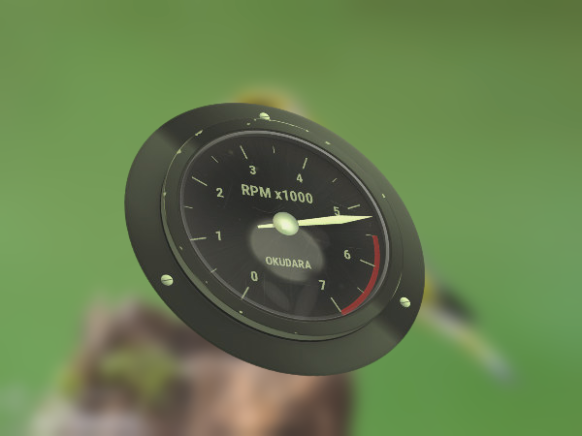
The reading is **5250** rpm
